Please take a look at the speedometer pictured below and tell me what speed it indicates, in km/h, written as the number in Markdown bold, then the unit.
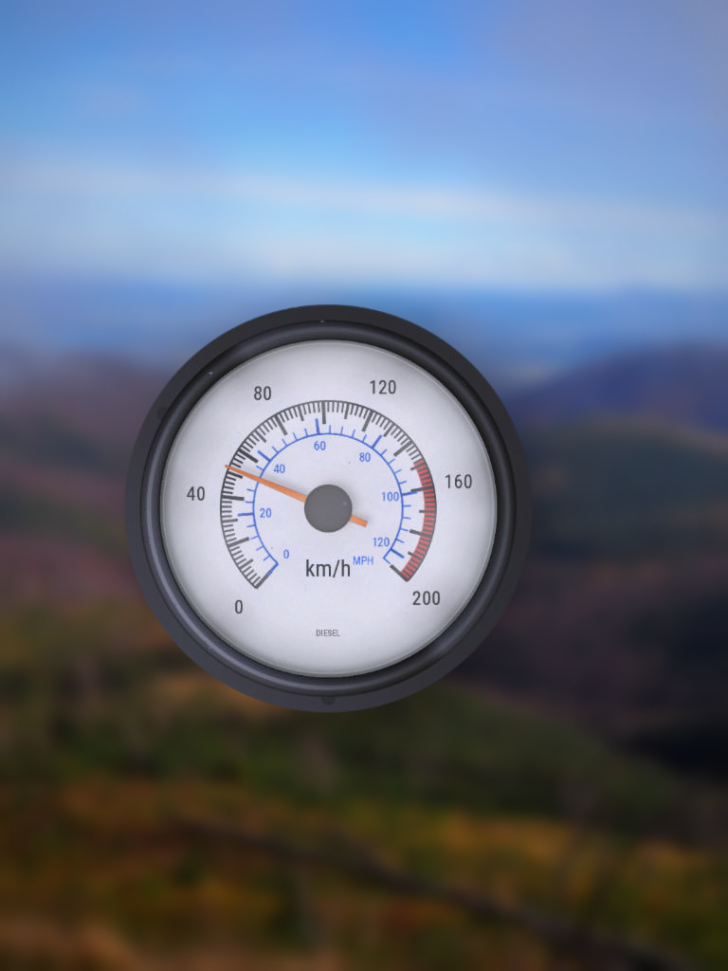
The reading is **52** km/h
